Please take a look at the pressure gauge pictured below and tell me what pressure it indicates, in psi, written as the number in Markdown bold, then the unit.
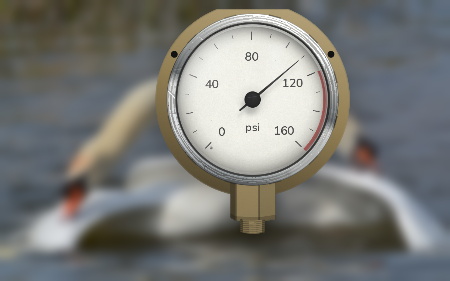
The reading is **110** psi
